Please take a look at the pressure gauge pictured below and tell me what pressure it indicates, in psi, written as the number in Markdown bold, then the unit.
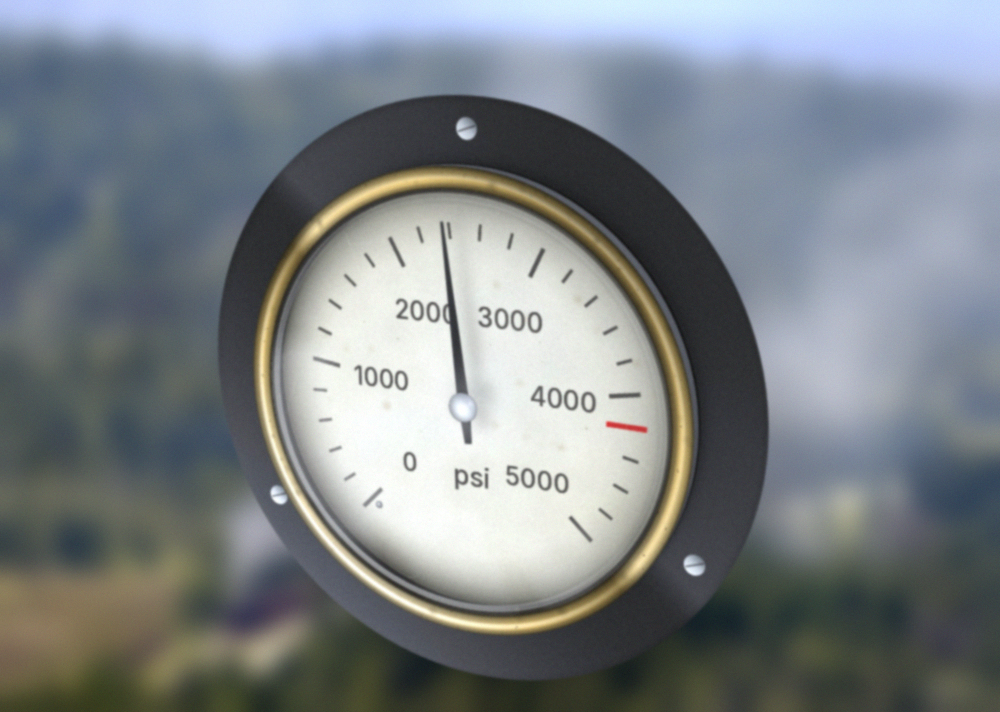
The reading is **2400** psi
